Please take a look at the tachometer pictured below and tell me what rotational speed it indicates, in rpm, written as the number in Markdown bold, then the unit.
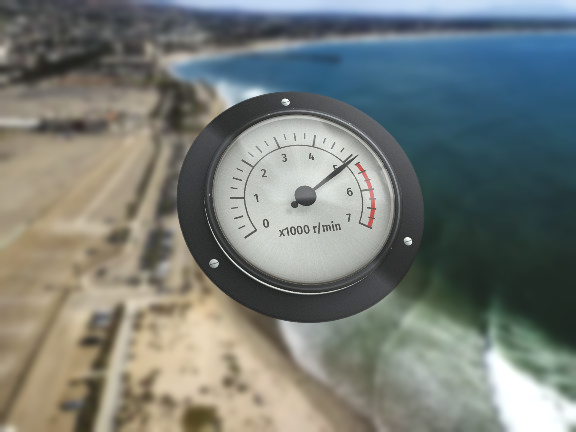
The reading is **5125** rpm
